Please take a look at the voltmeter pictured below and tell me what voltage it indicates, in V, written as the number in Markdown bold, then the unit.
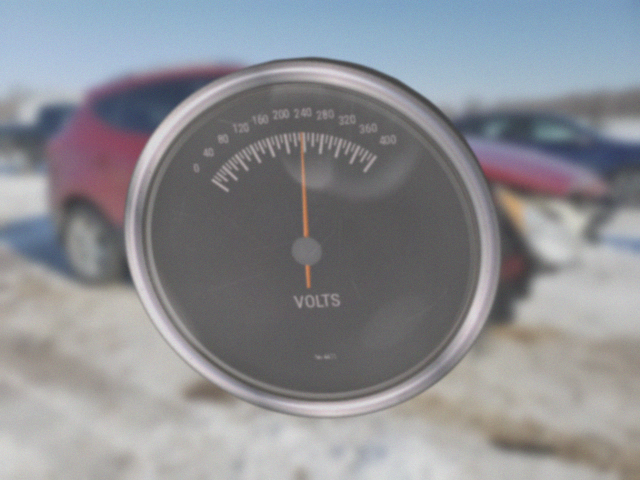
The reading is **240** V
